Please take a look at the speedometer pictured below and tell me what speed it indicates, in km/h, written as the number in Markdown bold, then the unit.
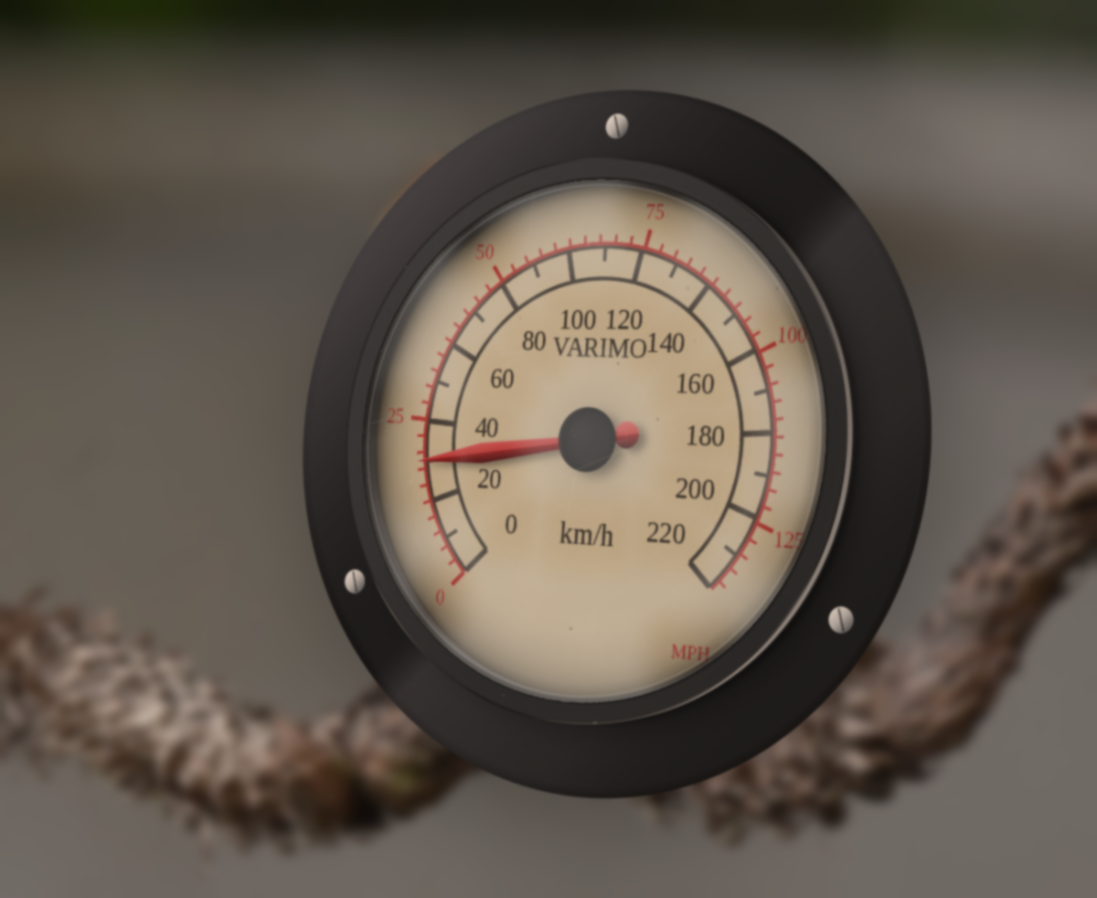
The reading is **30** km/h
